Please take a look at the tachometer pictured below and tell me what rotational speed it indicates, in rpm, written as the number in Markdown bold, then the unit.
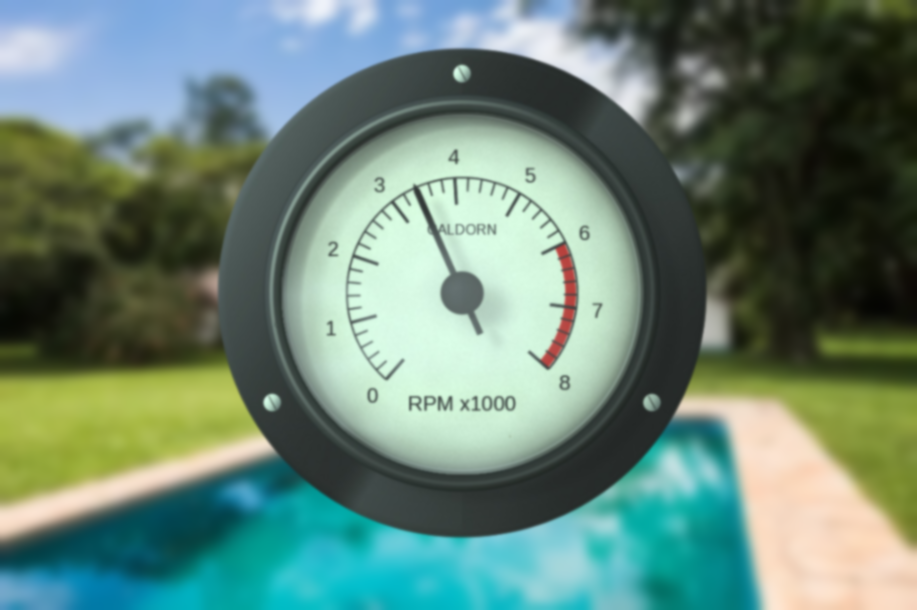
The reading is **3400** rpm
